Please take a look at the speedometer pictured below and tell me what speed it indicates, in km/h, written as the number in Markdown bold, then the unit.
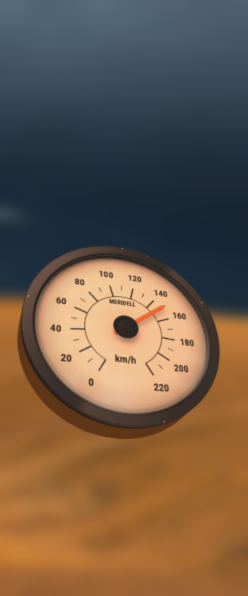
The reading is **150** km/h
